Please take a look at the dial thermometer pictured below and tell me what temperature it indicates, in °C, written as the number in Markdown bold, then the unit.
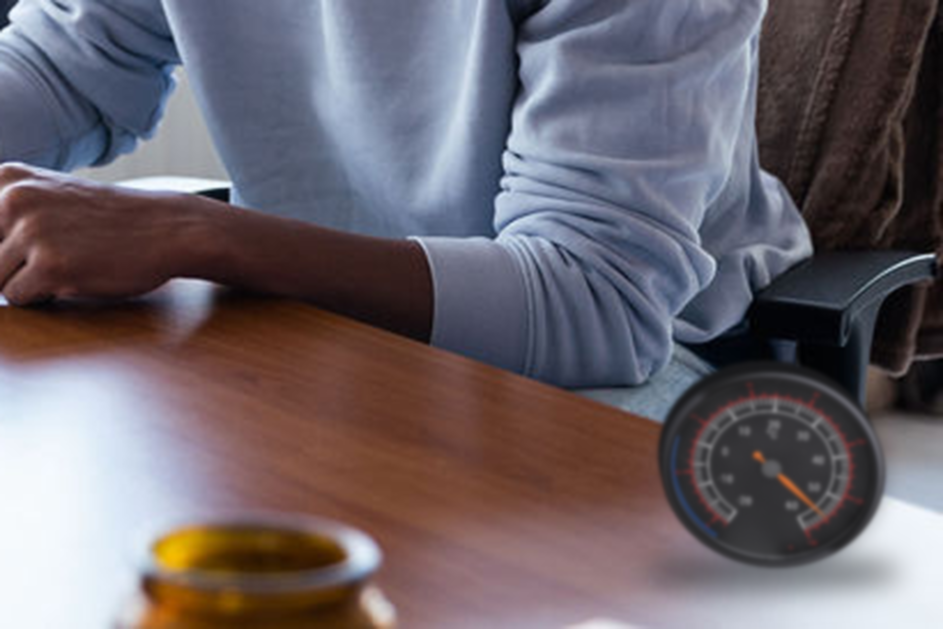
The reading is **55** °C
